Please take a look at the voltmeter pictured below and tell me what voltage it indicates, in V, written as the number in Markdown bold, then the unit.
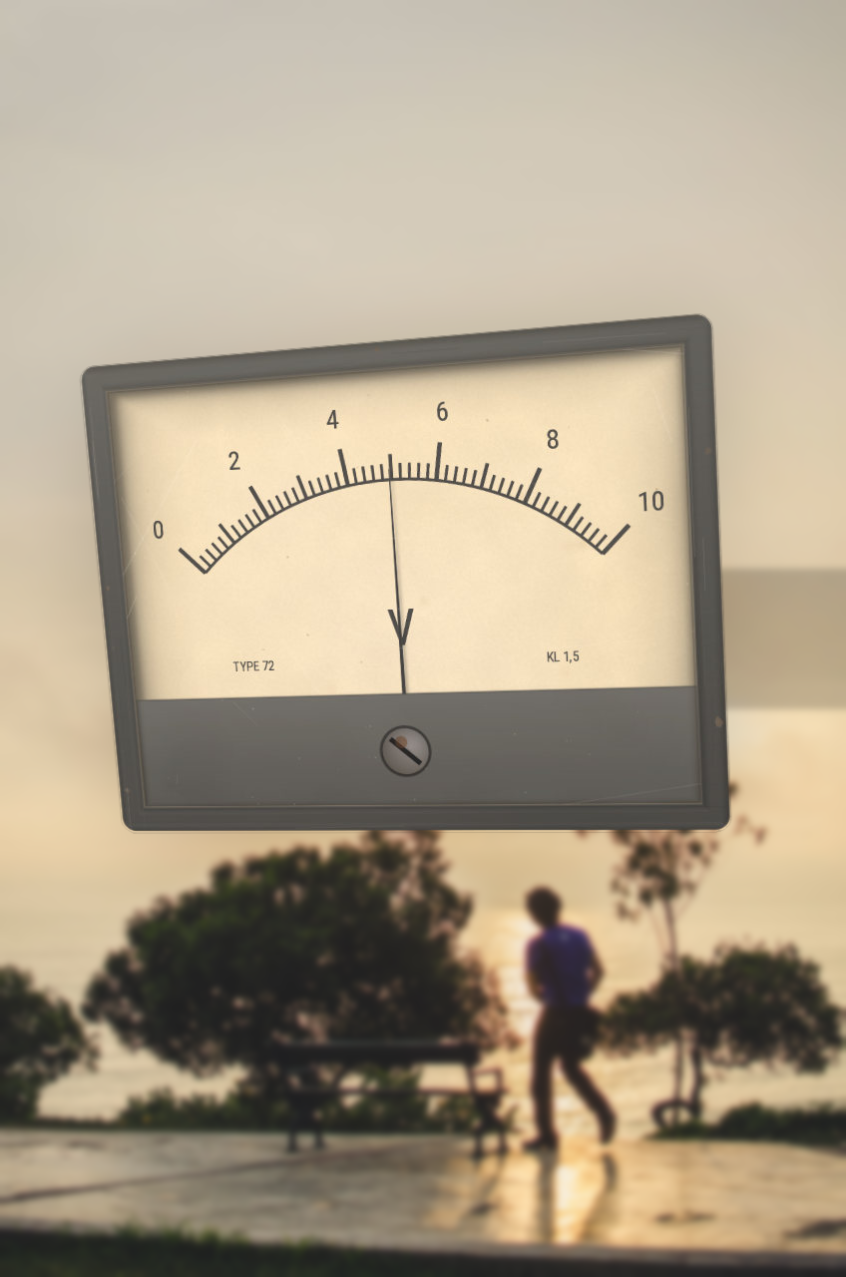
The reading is **5** V
